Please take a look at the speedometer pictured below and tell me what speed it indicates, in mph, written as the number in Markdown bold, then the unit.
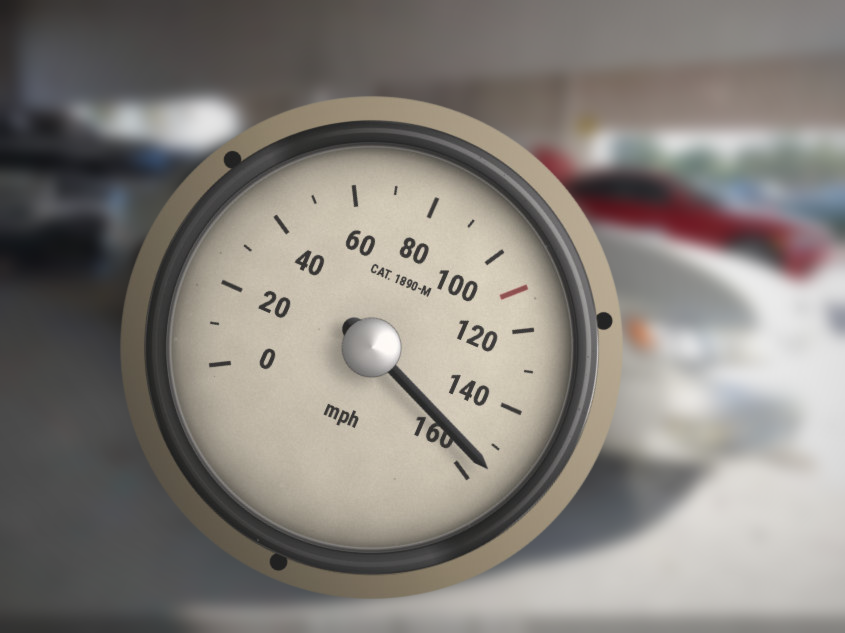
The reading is **155** mph
